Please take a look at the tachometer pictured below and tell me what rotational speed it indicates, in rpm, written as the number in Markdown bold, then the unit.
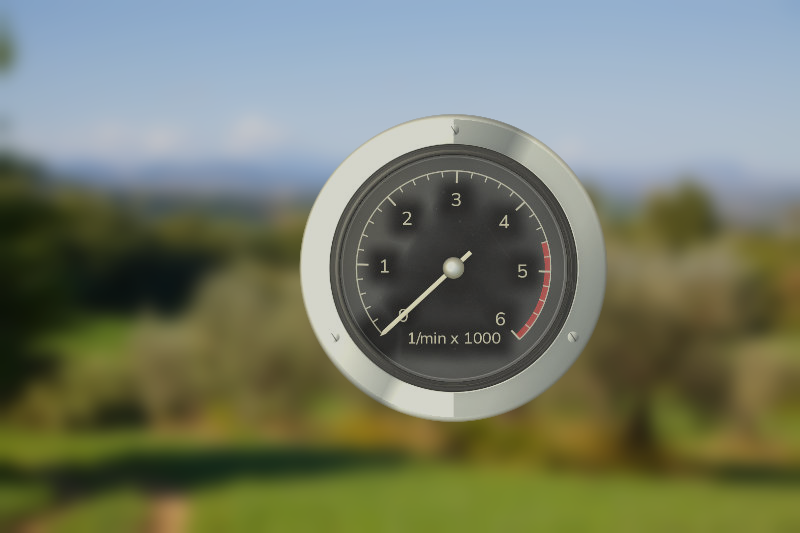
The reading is **0** rpm
